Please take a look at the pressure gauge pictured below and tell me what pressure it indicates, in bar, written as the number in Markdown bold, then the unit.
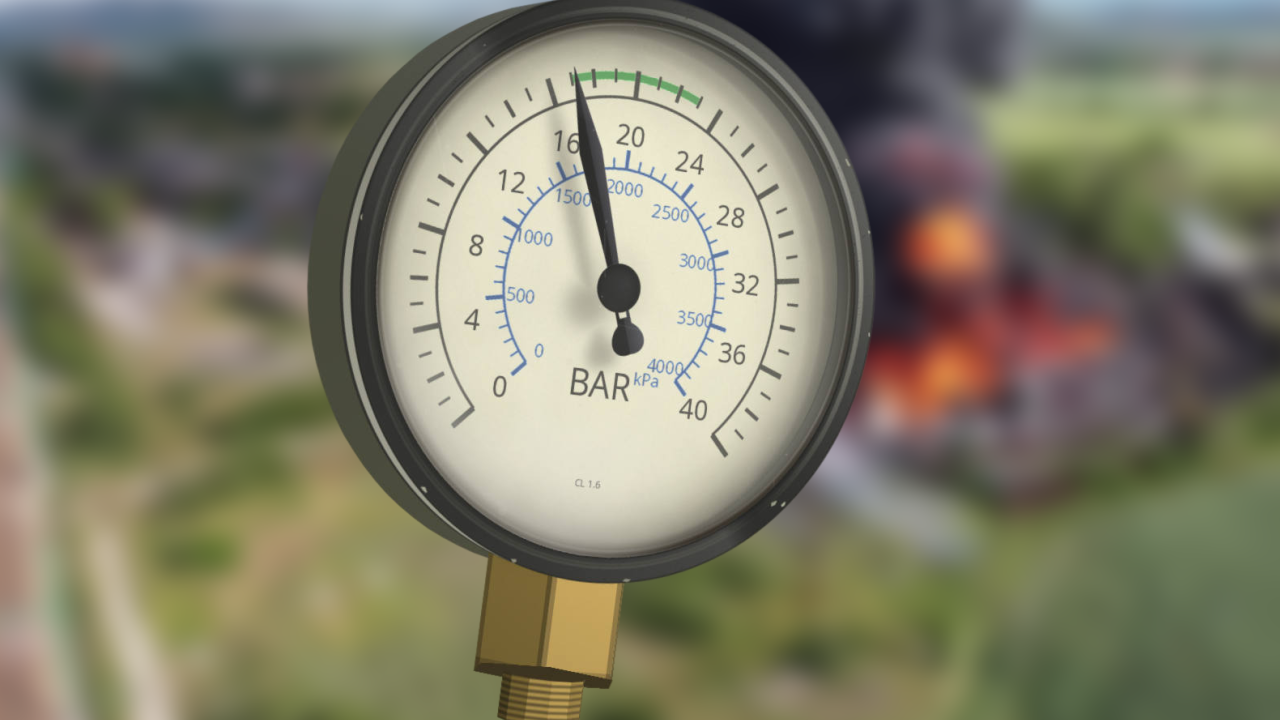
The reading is **17** bar
